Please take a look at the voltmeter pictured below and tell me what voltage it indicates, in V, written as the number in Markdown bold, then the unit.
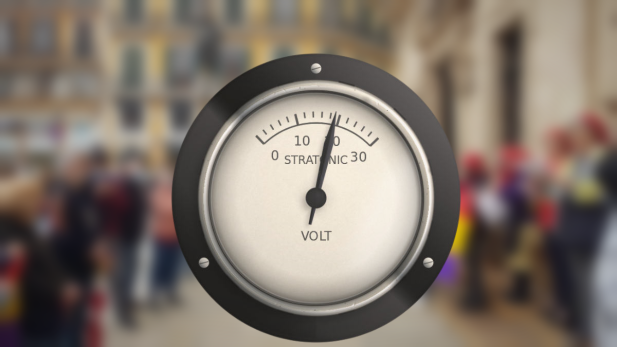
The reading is **19** V
